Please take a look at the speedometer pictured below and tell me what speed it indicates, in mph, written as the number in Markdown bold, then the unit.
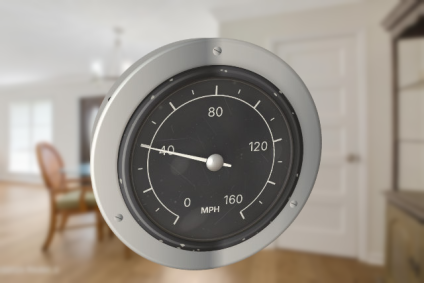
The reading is **40** mph
